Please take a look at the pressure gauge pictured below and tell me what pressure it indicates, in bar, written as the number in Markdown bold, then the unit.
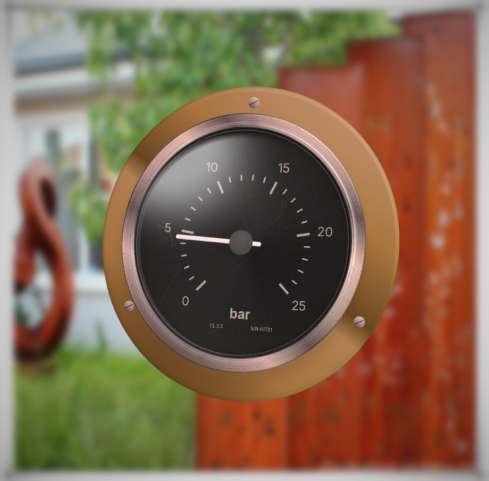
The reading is **4.5** bar
